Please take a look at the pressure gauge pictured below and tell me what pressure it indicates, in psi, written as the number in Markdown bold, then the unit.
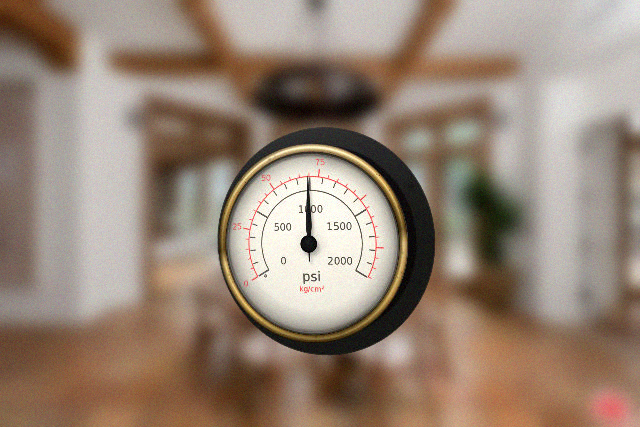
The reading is **1000** psi
